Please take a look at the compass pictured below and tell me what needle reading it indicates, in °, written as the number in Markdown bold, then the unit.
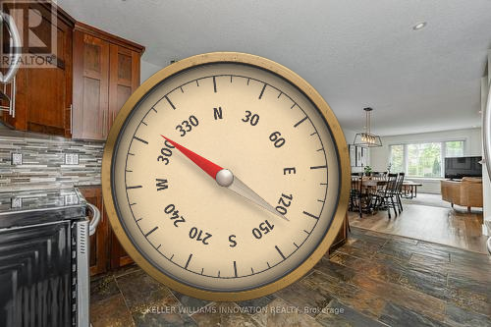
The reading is **310** °
